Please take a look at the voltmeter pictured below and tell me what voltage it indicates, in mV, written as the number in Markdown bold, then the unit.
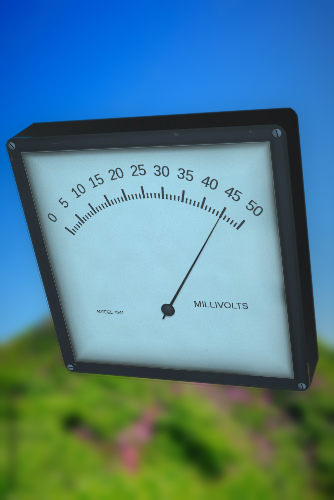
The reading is **45** mV
